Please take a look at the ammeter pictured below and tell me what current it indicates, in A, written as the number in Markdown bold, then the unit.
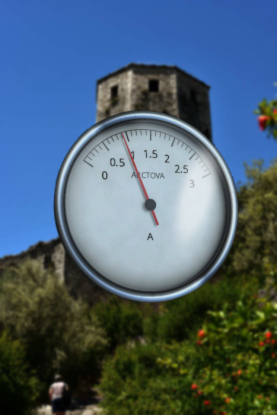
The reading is **0.9** A
